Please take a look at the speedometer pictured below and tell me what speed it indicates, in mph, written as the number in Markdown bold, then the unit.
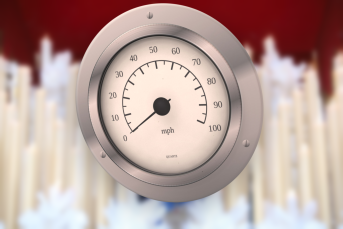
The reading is **0** mph
